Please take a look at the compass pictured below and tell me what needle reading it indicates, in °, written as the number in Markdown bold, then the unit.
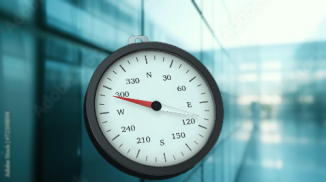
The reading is **290** °
